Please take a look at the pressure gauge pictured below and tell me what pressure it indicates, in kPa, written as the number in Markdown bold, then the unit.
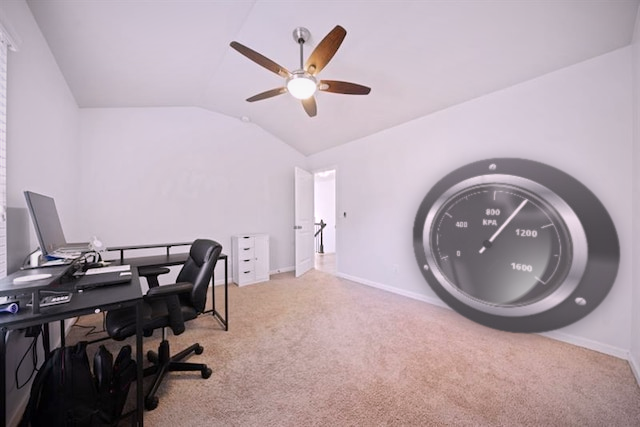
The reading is **1000** kPa
